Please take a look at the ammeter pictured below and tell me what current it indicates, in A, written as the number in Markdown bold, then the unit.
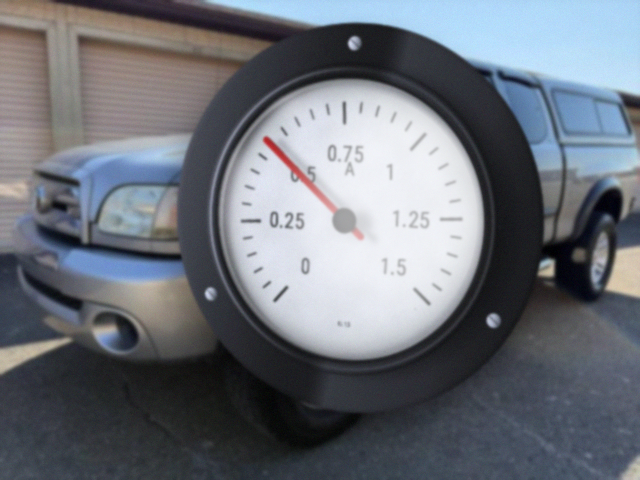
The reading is **0.5** A
